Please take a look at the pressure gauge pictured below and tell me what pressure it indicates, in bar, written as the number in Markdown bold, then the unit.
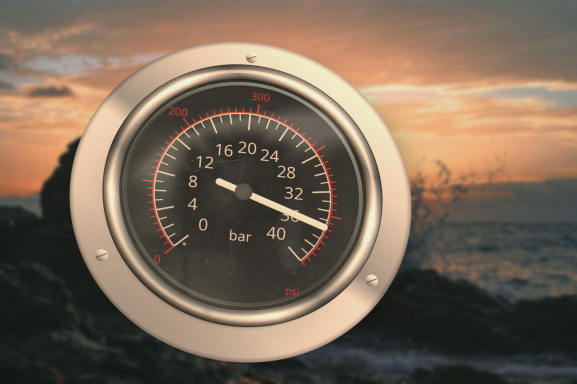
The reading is **36** bar
